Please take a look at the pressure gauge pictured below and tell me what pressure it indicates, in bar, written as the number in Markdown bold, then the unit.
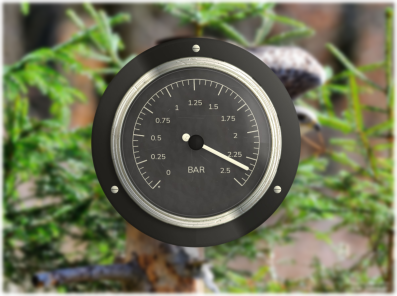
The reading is **2.35** bar
